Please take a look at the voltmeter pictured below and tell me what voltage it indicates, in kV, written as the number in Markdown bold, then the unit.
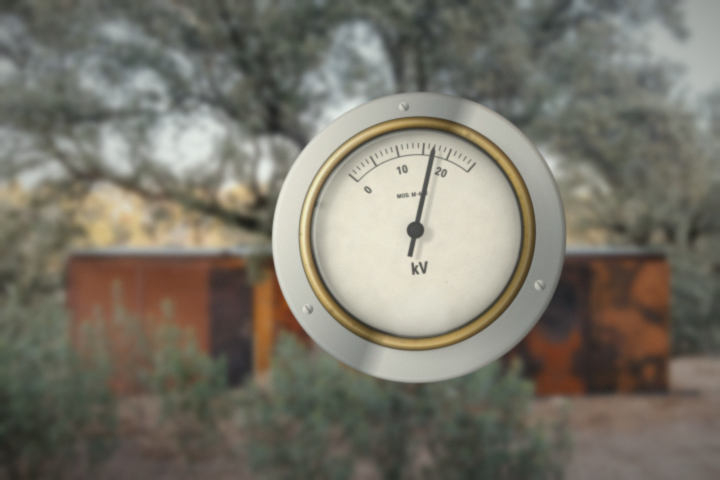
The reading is **17** kV
